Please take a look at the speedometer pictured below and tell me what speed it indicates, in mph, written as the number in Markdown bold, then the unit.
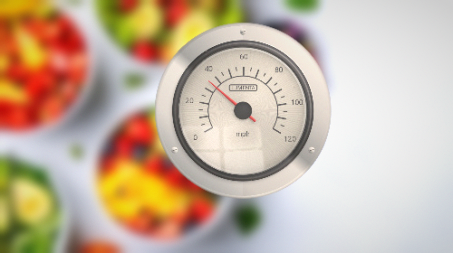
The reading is **35** mph
